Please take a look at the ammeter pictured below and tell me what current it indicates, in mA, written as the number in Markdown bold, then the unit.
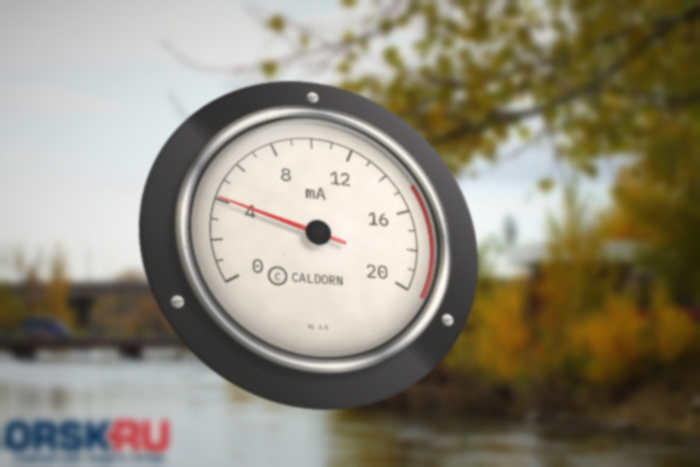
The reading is **4** mA
